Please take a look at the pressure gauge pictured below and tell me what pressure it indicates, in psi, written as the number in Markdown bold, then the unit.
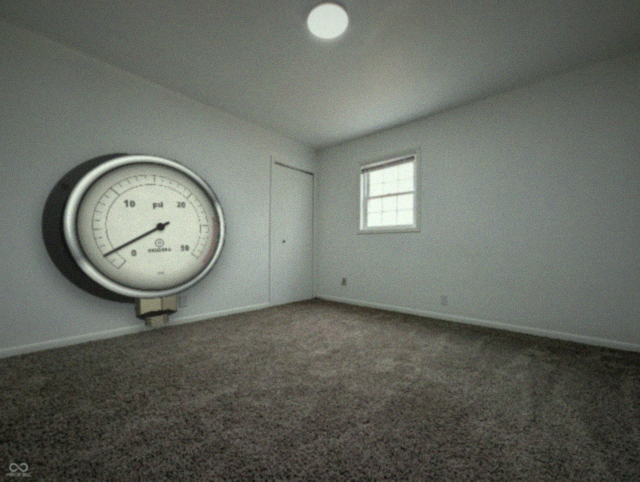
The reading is **2** psi
